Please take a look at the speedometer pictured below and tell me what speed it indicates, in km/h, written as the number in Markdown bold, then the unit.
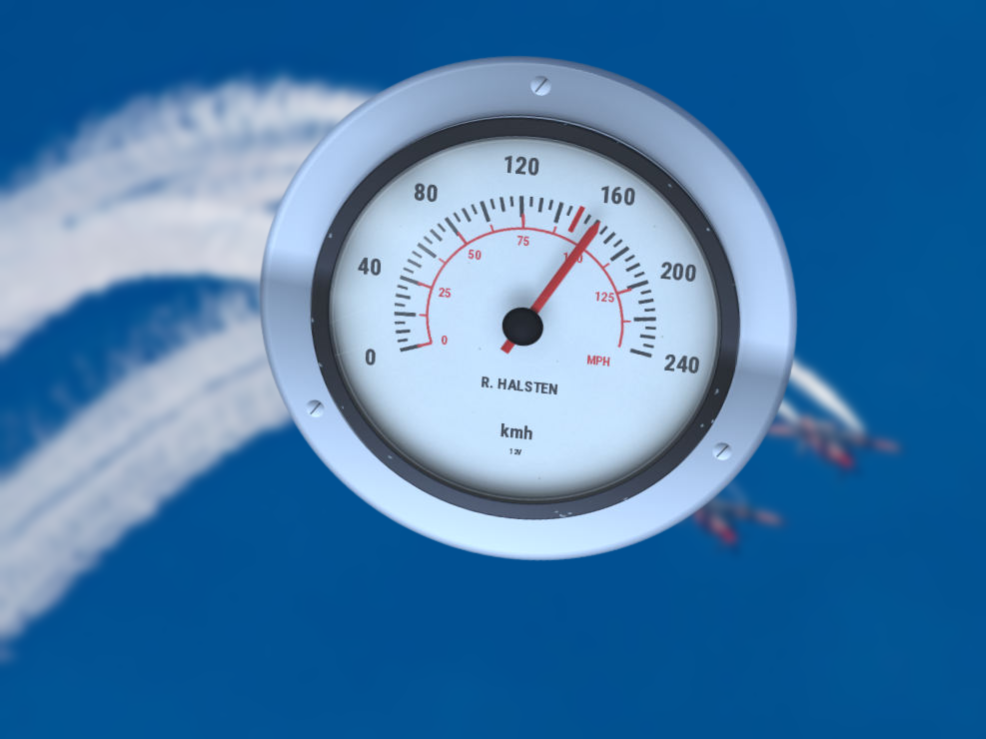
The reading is **160** km/h
